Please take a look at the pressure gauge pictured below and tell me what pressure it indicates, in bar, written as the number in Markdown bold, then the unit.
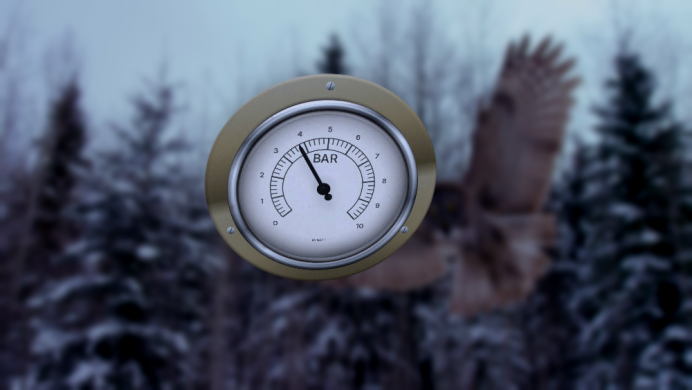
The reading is **3.8** bar
